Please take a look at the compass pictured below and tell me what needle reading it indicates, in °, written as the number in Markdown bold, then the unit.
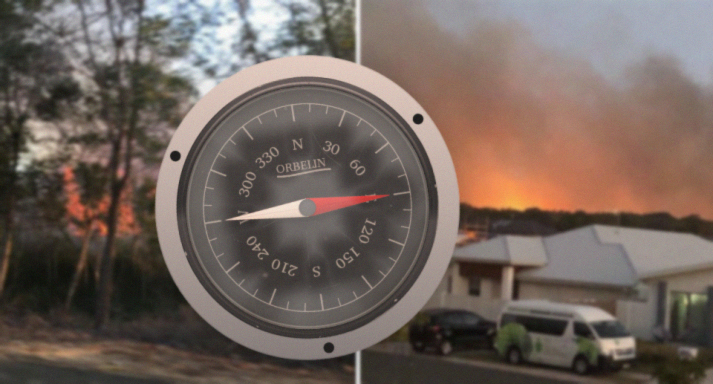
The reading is **90** °
